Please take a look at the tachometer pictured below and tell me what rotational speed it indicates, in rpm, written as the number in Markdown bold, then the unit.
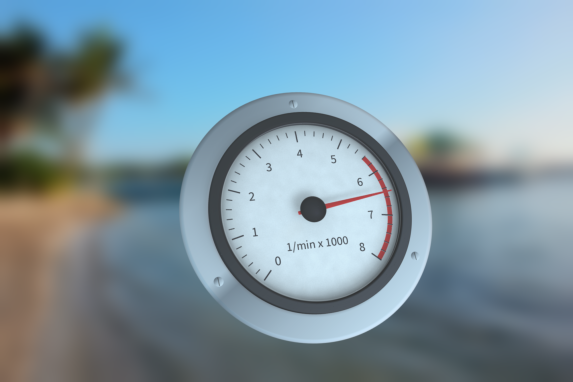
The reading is **6500** rpm
